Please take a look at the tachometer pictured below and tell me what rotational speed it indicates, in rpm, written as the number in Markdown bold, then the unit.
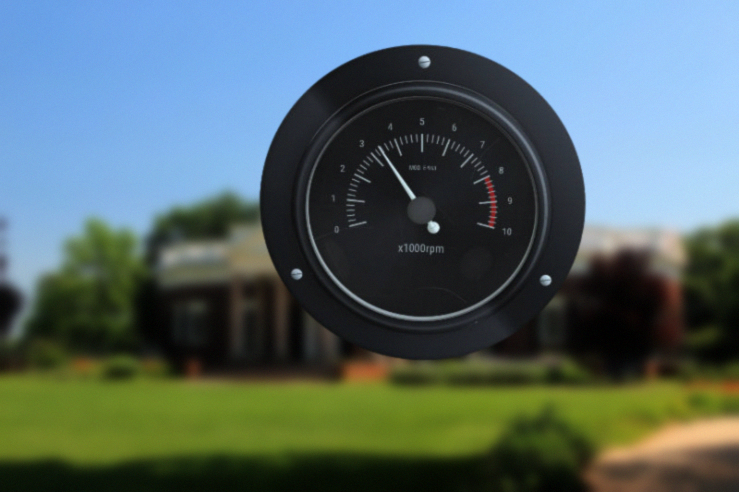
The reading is **3400** rpm
